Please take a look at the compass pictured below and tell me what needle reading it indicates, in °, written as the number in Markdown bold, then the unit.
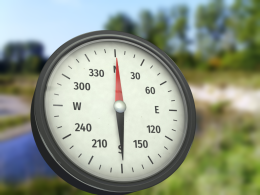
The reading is **0** °
